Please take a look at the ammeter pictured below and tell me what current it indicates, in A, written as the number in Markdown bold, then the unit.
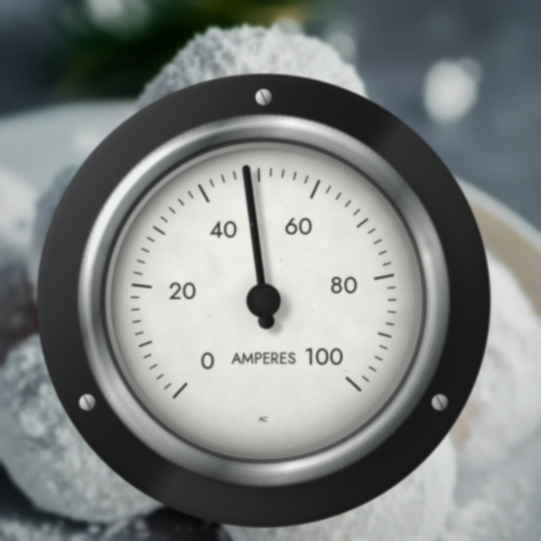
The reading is **48** A
